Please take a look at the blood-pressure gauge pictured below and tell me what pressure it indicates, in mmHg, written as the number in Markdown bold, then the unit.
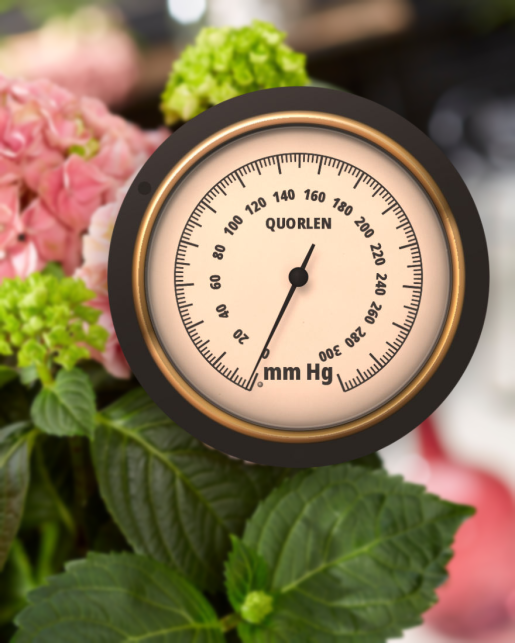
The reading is **2** mmHg
